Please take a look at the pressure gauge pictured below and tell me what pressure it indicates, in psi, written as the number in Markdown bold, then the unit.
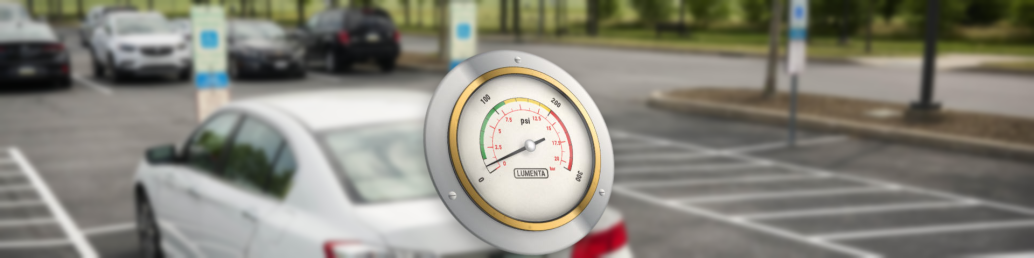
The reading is **10** psi
